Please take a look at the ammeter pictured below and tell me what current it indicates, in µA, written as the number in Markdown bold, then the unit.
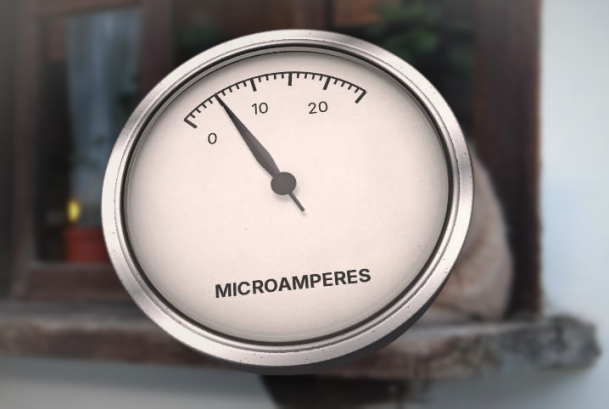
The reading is **5** µA
